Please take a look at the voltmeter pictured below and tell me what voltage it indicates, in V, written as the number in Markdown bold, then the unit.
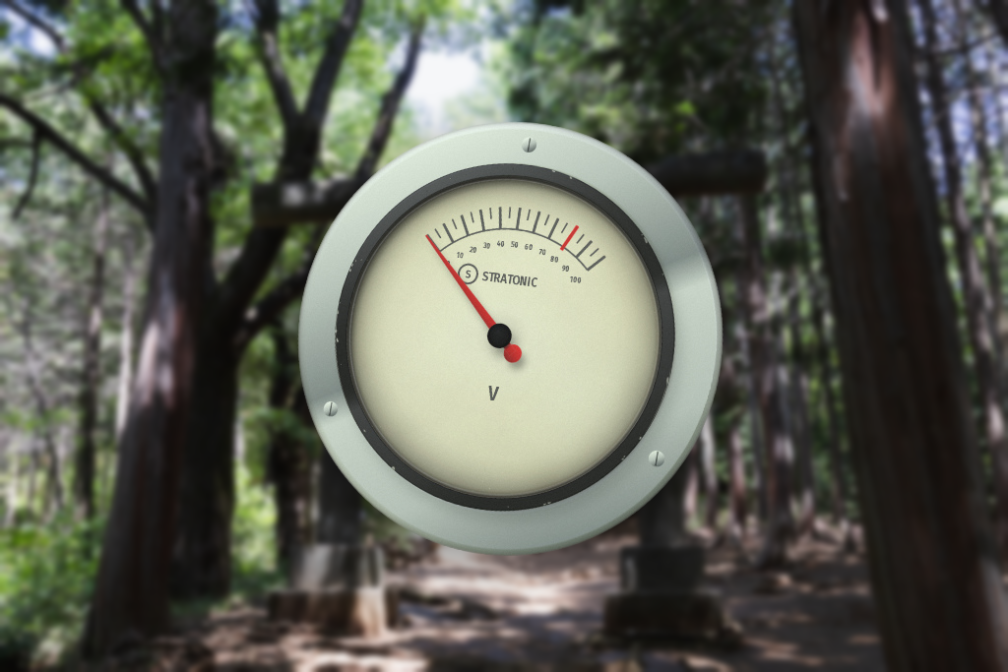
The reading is **0** V
